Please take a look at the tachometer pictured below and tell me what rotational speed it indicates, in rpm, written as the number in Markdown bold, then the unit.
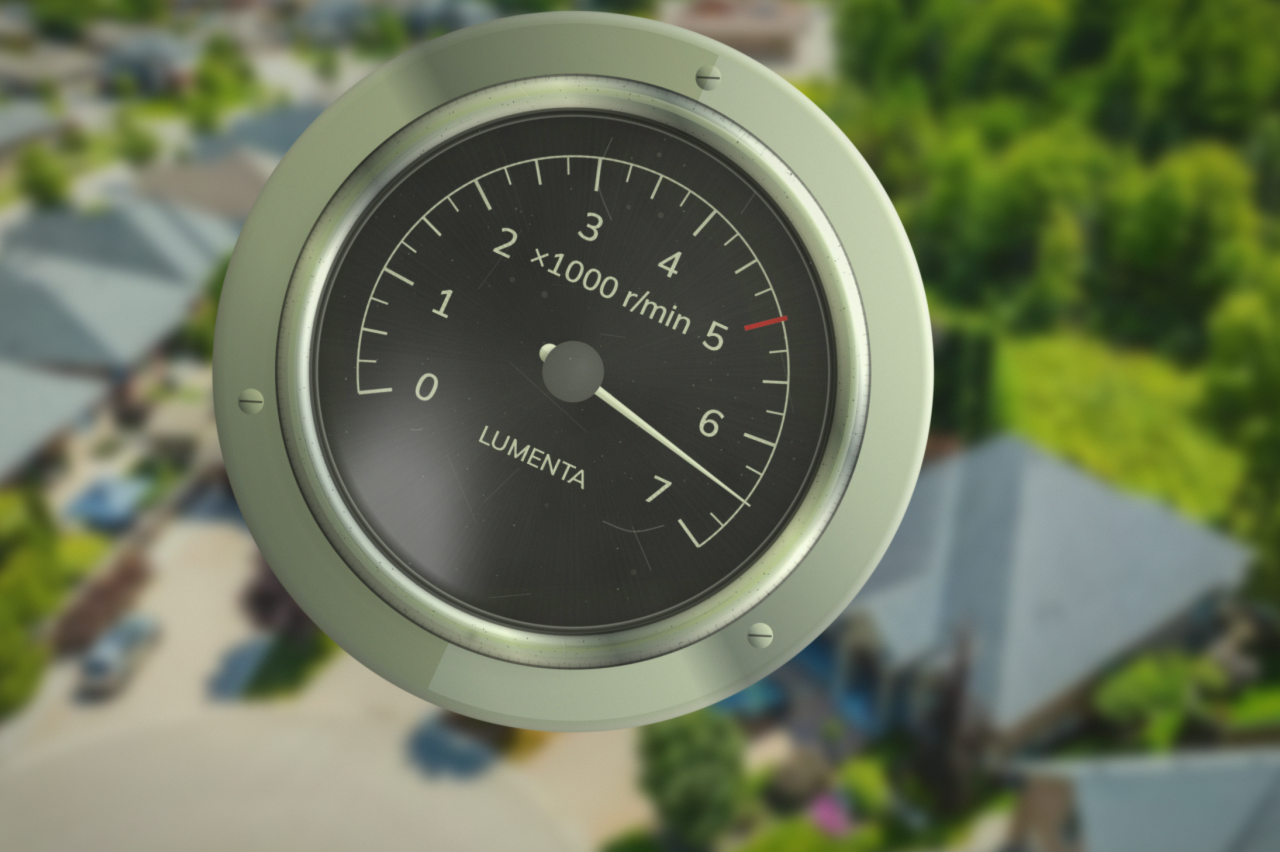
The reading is **6500** rpm
